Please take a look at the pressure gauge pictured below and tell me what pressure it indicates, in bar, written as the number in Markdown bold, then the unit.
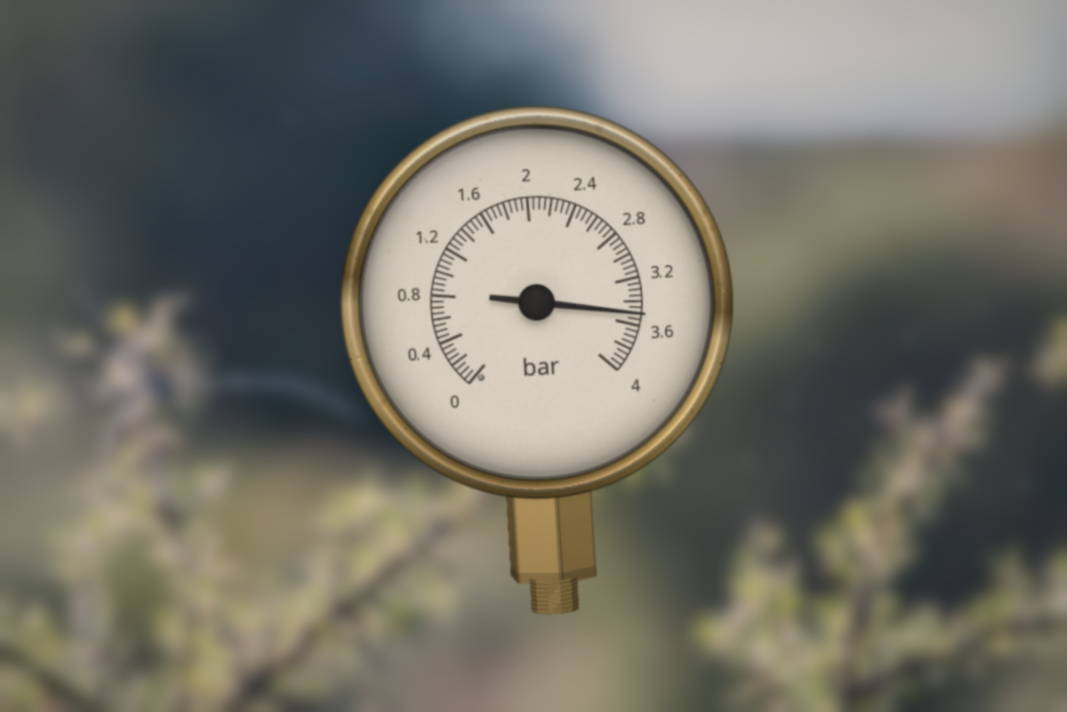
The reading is **3.5** bar
